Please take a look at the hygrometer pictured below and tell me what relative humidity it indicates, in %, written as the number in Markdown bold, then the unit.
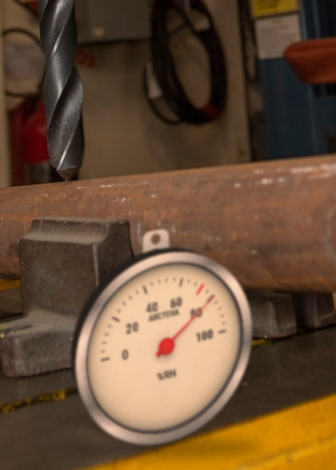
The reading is **80** %
